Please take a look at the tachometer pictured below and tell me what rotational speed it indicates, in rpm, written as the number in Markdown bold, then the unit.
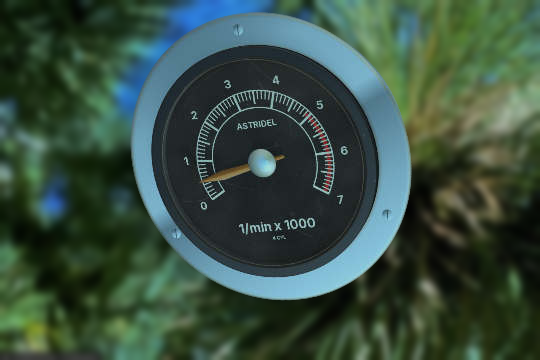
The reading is **500** rpm
